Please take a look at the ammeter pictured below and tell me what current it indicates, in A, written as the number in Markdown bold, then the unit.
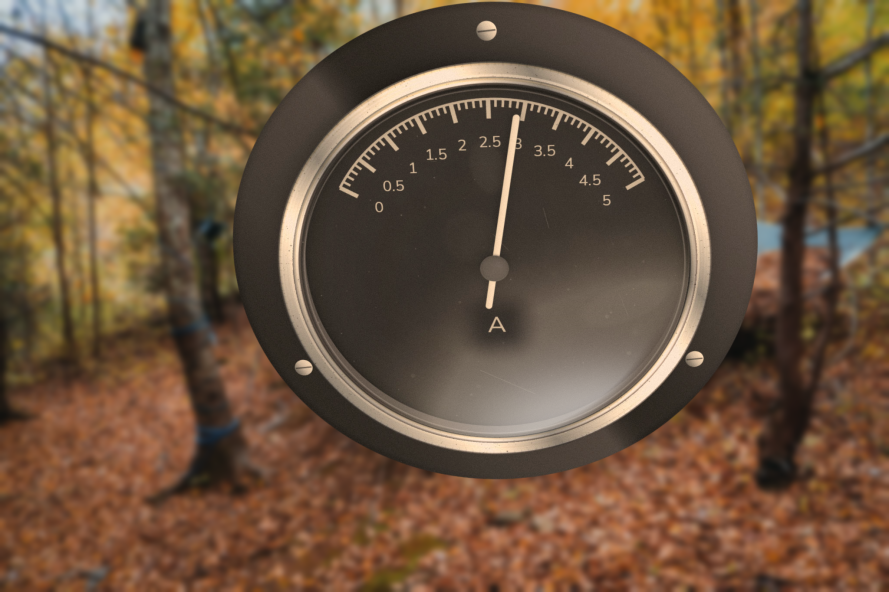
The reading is **2.9** A
